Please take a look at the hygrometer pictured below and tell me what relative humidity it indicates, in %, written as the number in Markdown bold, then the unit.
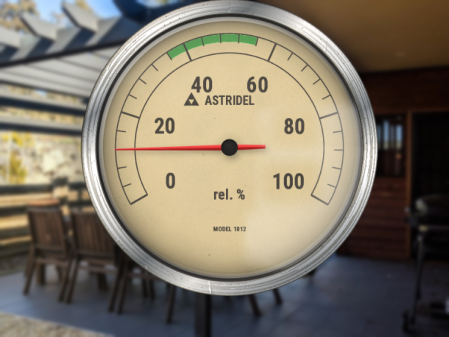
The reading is **12** %
